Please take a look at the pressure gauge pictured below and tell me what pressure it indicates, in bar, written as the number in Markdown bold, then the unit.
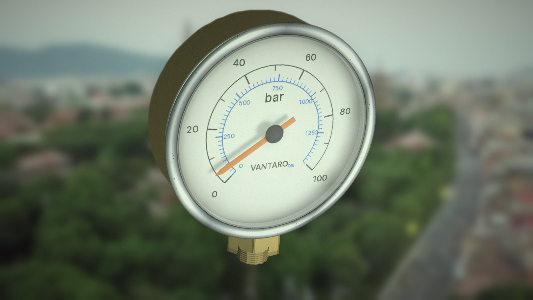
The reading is **5** bar
